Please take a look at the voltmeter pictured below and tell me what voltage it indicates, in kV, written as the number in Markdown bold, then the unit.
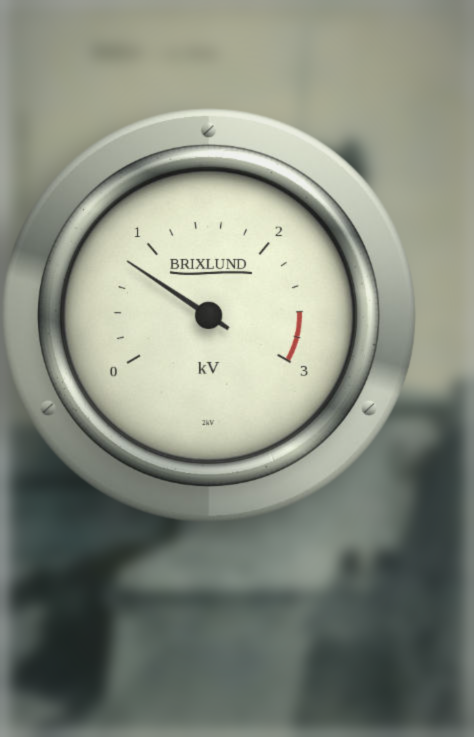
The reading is **0.8** kV
